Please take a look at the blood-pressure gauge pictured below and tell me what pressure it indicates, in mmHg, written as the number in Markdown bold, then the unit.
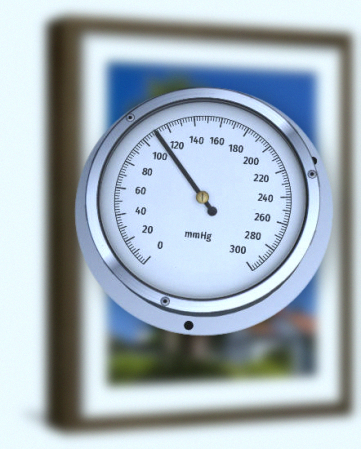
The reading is **110** mmHg
